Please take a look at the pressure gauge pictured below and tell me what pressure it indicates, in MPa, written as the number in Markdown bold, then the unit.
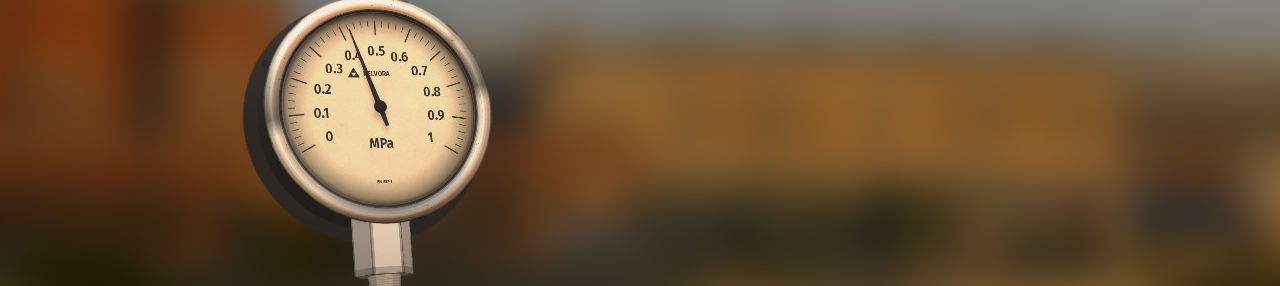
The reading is **0.42** MPa
